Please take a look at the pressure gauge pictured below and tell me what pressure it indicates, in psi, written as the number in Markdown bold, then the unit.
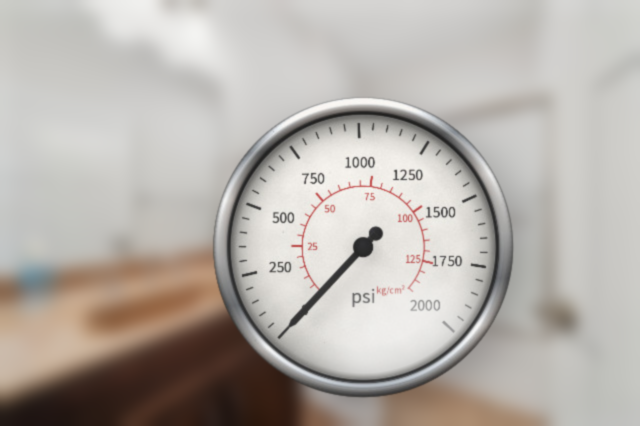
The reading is **0** psi
